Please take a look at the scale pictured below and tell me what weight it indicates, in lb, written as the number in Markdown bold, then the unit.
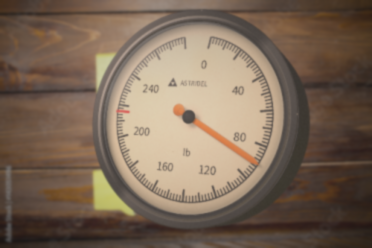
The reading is **90** lb
